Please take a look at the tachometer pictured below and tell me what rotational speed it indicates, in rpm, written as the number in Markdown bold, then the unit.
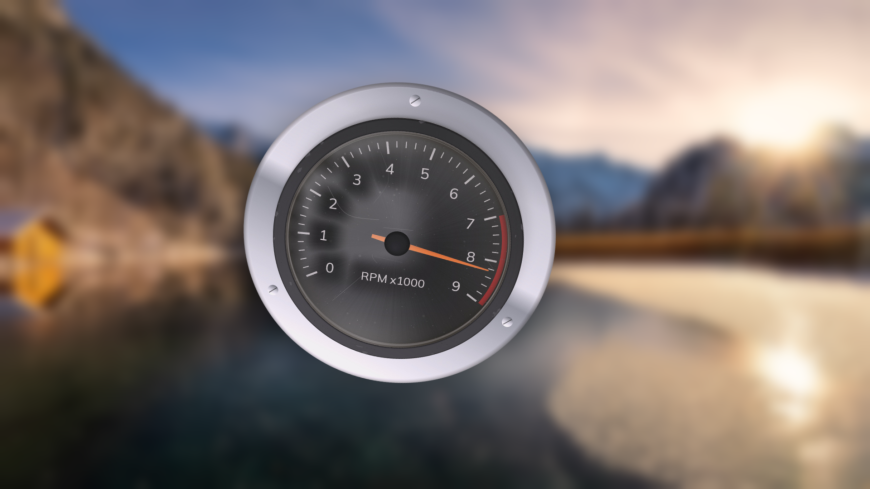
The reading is **8200** rpm
